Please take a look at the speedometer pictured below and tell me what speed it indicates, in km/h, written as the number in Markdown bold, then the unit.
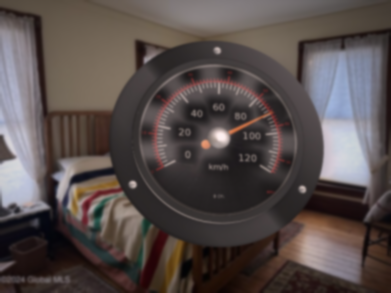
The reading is **90** km/h
